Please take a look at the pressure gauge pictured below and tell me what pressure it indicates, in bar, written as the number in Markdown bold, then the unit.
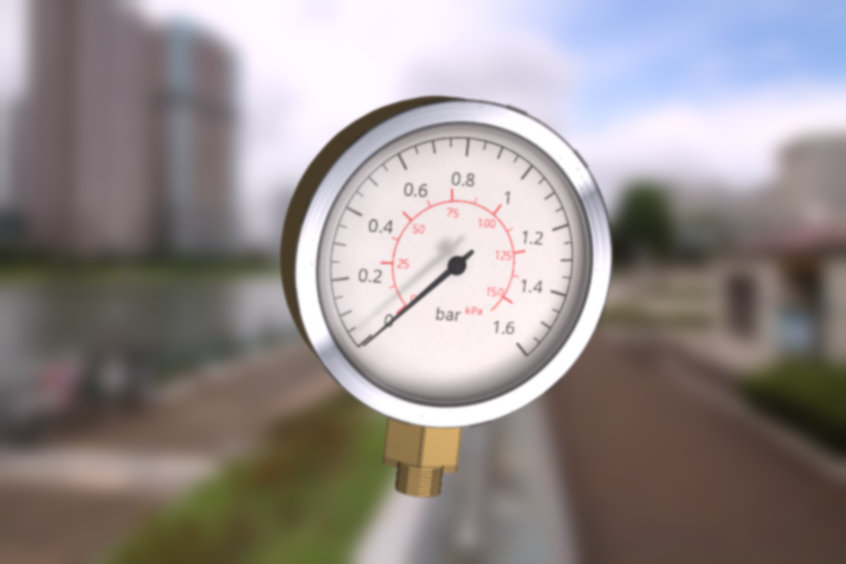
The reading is **0** bar
